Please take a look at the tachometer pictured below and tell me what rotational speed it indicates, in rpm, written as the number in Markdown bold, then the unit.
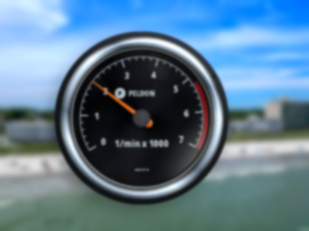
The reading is **2000** rpm
